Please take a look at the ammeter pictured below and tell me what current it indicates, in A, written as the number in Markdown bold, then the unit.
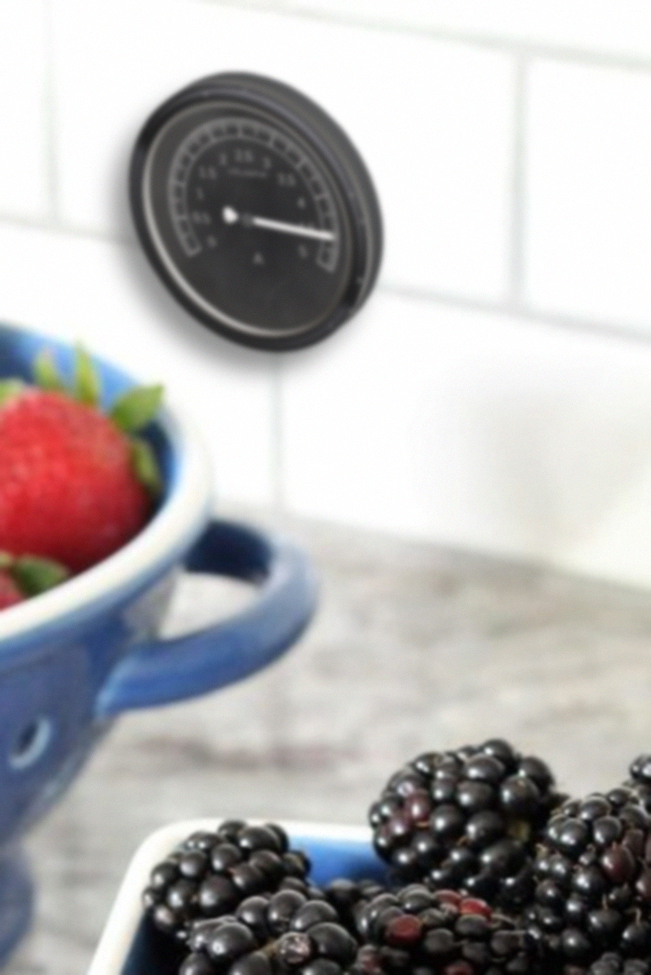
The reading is **4.5** A
